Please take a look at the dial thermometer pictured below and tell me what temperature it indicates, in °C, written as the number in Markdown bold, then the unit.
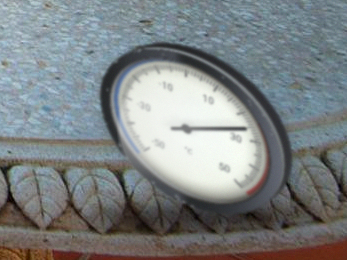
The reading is **25** °C
